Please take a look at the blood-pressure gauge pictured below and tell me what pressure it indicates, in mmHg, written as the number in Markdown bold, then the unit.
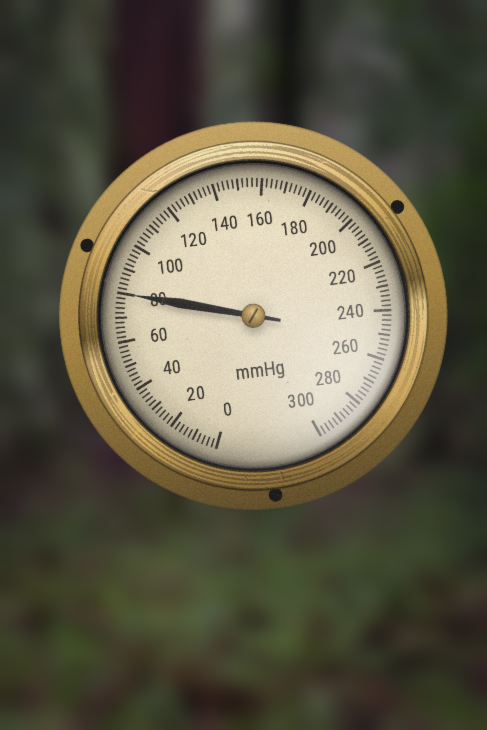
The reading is **80** mmHg
